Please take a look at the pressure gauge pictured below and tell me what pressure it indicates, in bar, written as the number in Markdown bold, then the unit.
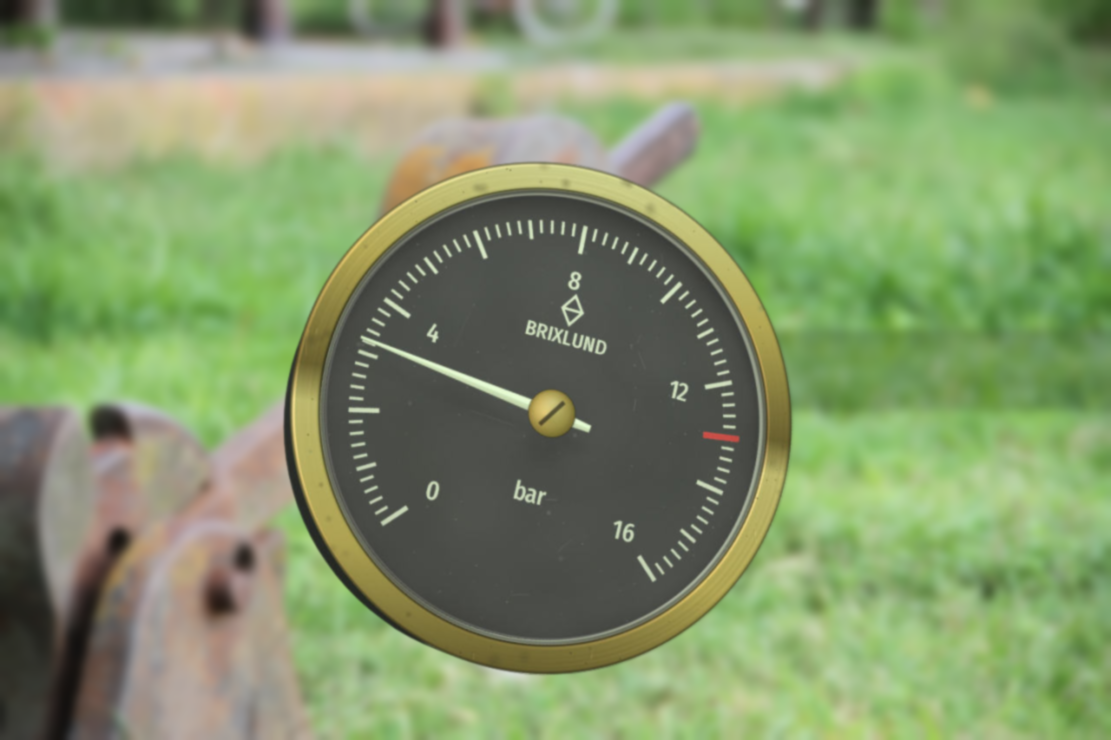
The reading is **3.2** bar
